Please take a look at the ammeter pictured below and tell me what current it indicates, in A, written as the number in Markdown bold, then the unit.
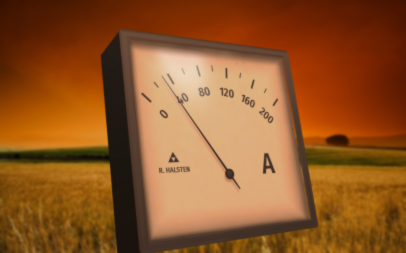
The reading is **30** A
